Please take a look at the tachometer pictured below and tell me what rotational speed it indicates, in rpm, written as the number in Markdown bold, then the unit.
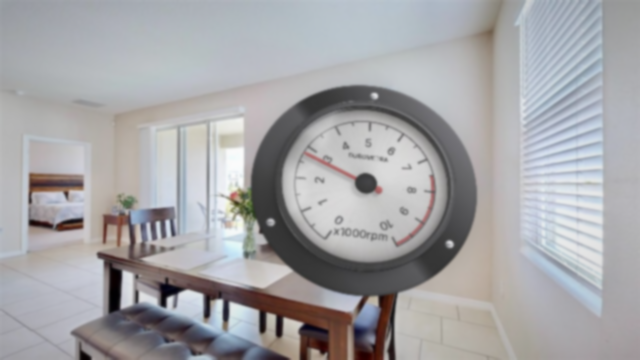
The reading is **2750** rpm
